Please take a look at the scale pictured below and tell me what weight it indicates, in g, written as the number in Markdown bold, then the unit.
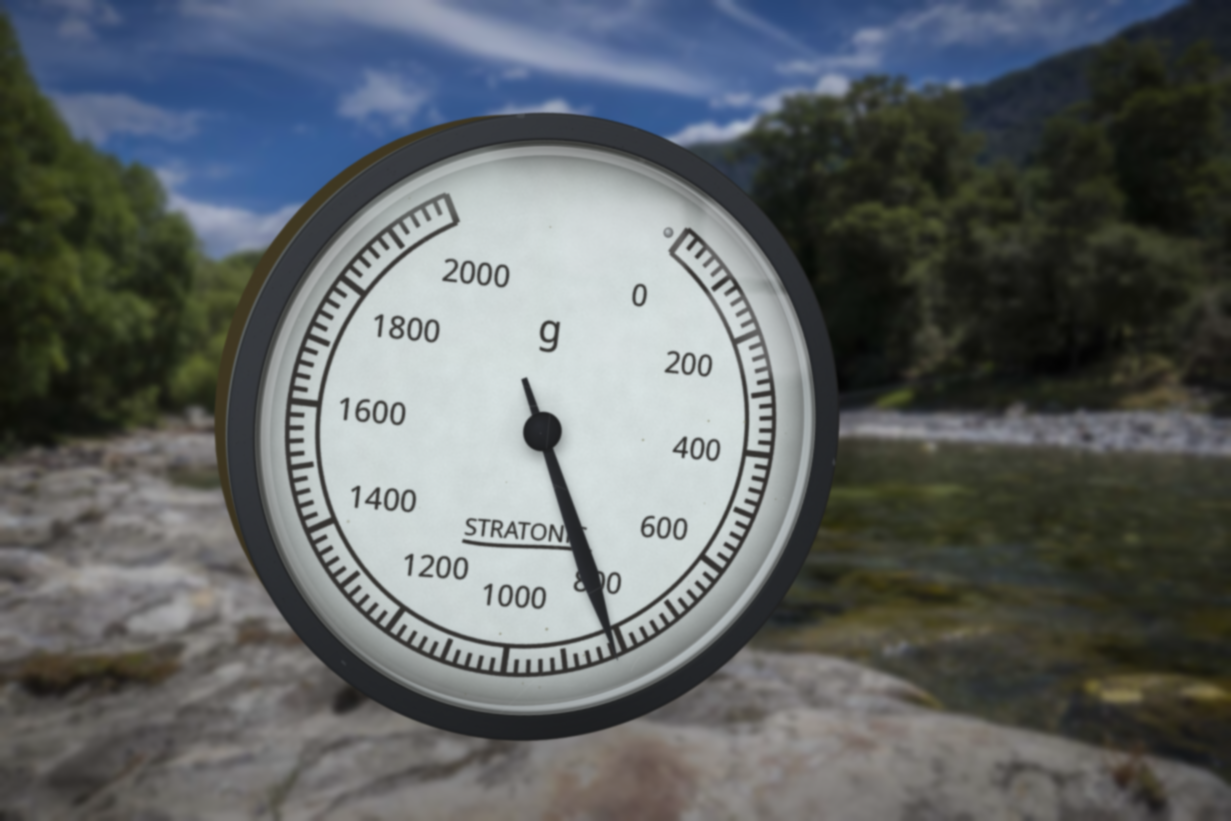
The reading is **820** g
